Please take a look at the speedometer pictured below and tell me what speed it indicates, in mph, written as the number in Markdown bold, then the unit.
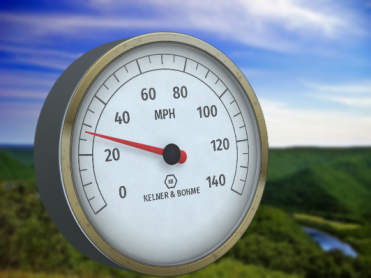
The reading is **27.5** mph
